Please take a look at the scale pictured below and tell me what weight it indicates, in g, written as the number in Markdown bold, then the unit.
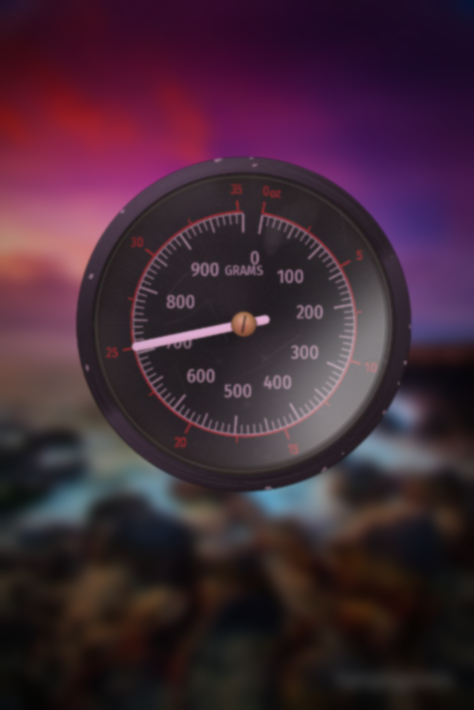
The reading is **710** g
